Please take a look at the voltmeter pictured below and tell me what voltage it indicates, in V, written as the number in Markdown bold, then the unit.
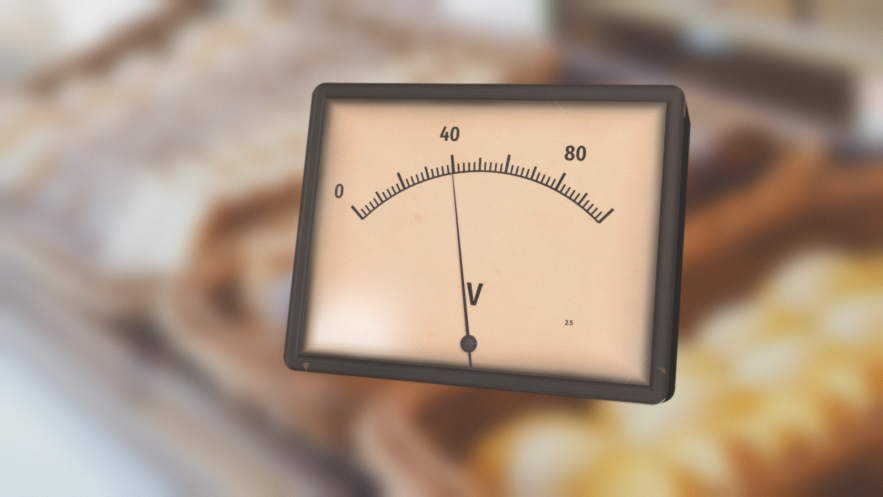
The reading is **40** V
